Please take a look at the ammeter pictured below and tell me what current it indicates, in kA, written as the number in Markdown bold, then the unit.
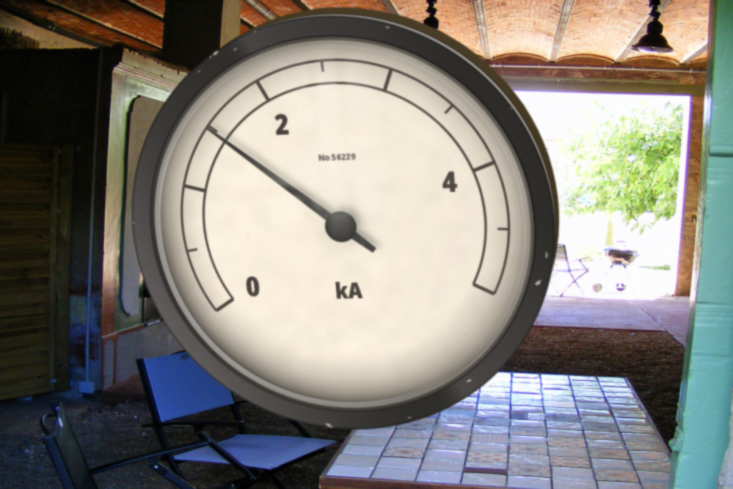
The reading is **1.5** kA
